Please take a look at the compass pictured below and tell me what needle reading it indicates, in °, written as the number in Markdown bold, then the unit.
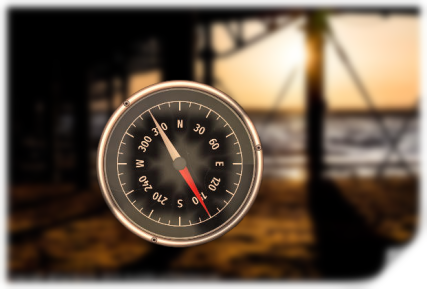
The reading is **150** °
